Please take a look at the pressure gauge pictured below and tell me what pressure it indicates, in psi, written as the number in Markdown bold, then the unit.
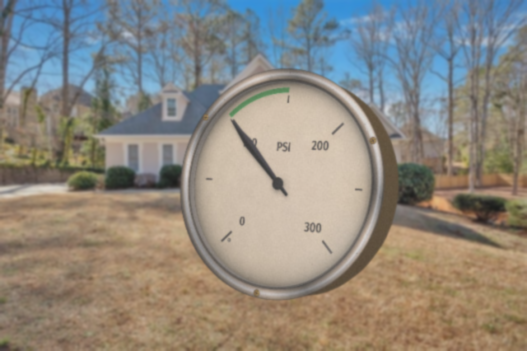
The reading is **100** psi
